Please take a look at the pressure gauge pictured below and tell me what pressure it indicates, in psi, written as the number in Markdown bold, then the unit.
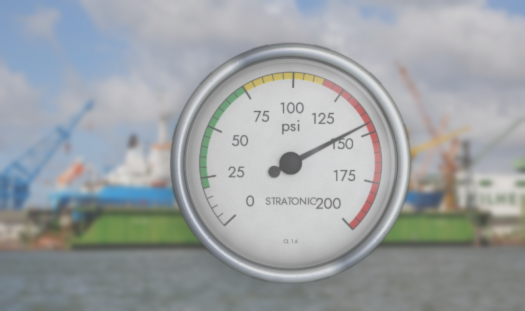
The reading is **145** psi
